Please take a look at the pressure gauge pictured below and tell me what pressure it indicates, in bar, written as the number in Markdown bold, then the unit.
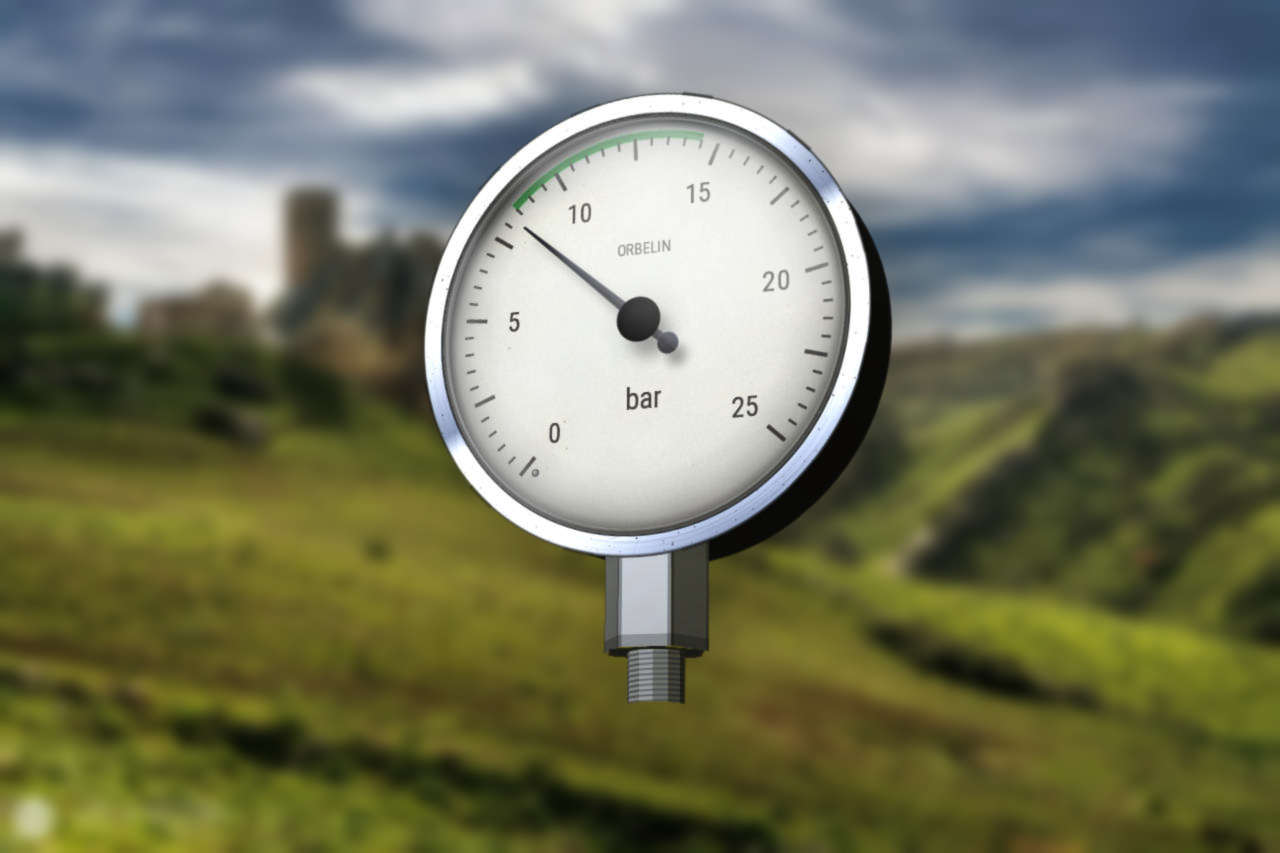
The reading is **8.25** bar
